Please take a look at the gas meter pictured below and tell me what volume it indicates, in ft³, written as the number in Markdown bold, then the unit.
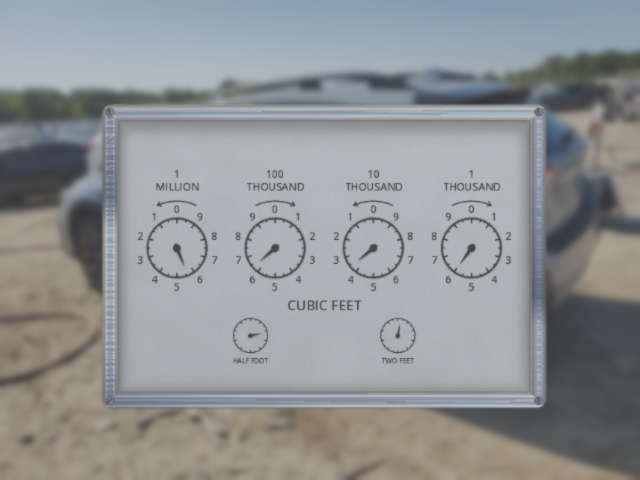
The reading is **563600** ft³
